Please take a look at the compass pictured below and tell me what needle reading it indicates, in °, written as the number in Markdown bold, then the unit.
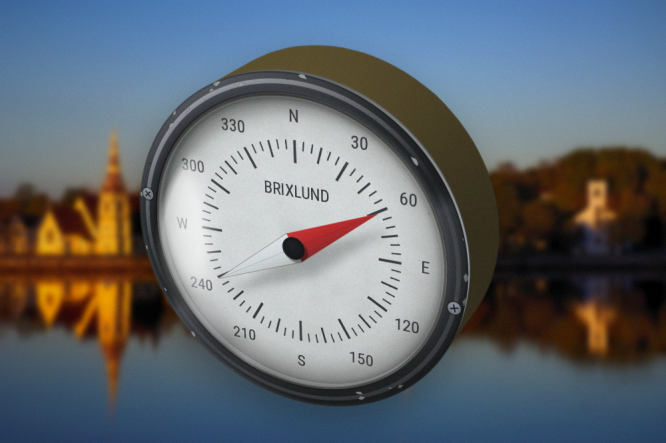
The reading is **60** °
